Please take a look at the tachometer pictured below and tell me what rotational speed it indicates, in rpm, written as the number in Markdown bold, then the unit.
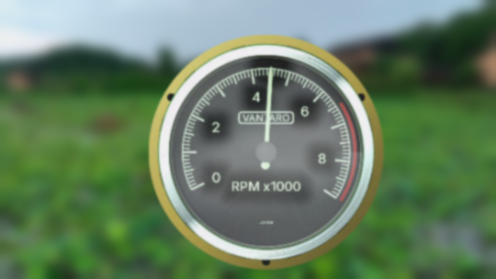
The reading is **4500** rpm
